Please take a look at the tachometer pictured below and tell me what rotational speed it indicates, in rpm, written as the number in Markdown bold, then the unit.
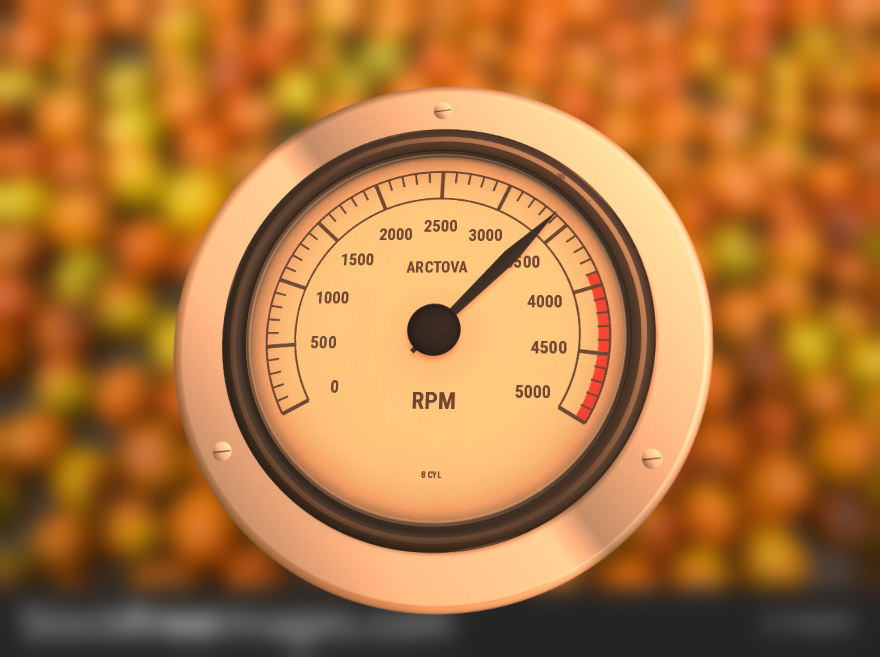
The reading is **3400** rpm
